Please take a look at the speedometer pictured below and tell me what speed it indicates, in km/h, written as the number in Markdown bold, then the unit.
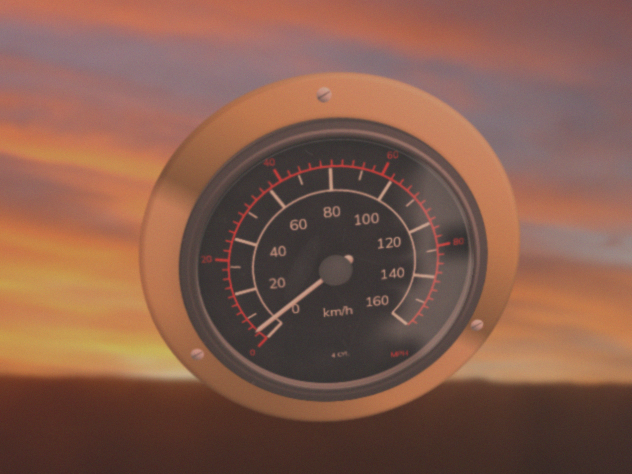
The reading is **5** km/h
